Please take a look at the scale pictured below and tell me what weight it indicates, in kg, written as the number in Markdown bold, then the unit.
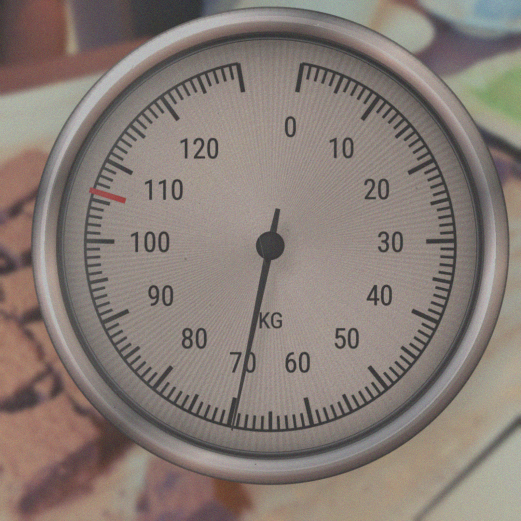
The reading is **69.5** kg
